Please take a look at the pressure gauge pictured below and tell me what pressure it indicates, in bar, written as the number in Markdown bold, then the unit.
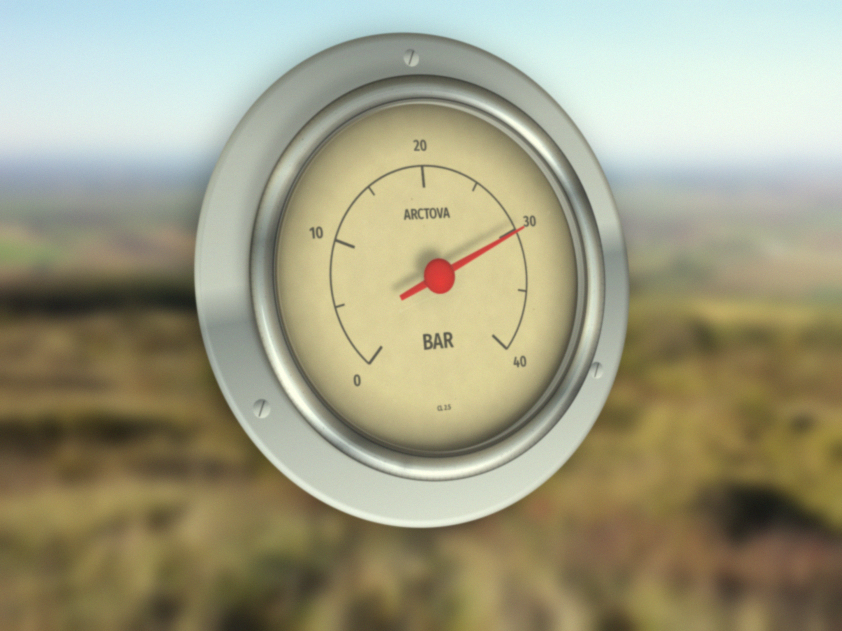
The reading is **30** bar
